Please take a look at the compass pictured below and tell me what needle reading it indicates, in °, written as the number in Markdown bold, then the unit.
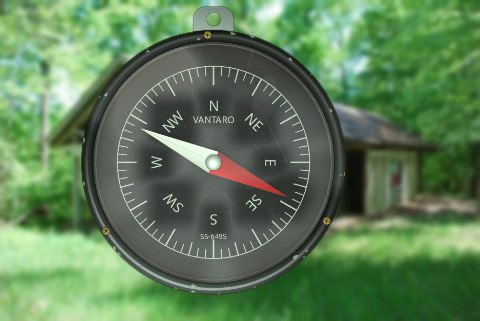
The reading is **115** °
